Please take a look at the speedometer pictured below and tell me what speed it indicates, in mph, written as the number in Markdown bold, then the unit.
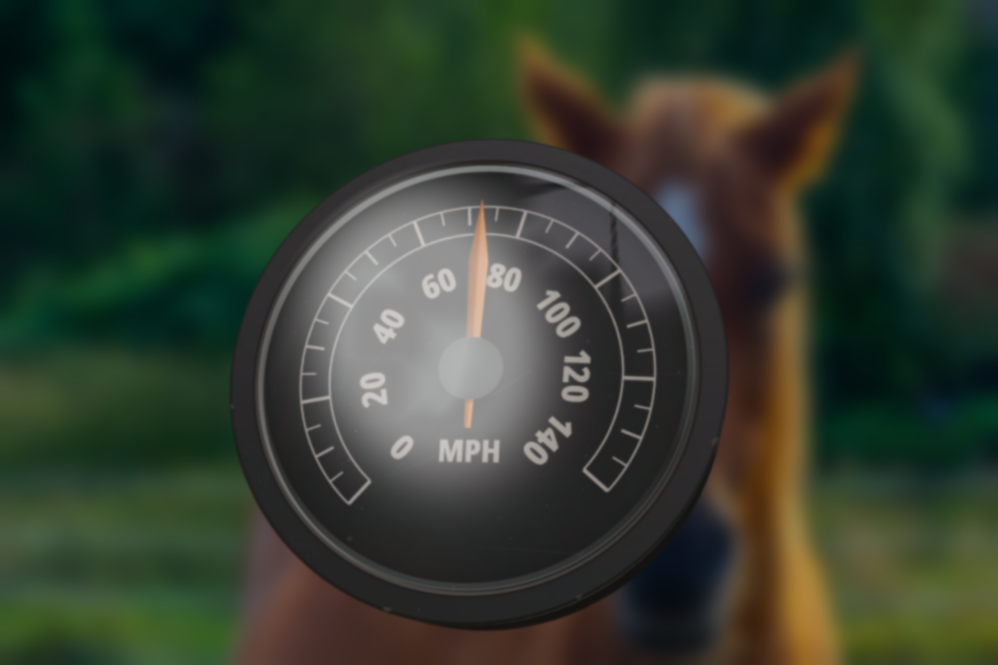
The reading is **72.5** mph
